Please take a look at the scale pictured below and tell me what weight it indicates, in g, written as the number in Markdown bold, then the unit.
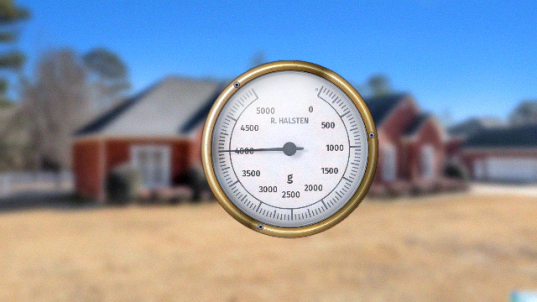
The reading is **4000** g
